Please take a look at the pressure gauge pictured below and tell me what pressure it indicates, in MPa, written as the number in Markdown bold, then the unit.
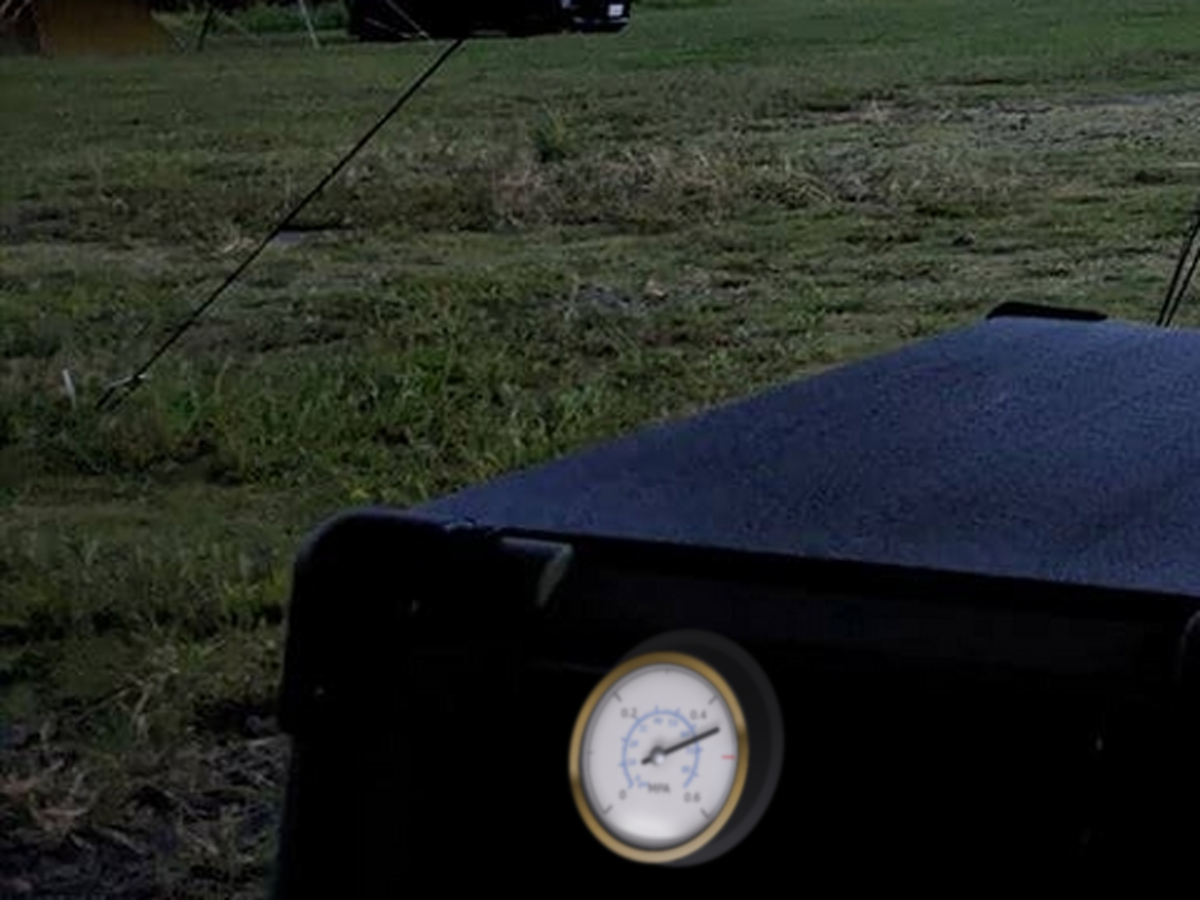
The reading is **0.45** MPa
